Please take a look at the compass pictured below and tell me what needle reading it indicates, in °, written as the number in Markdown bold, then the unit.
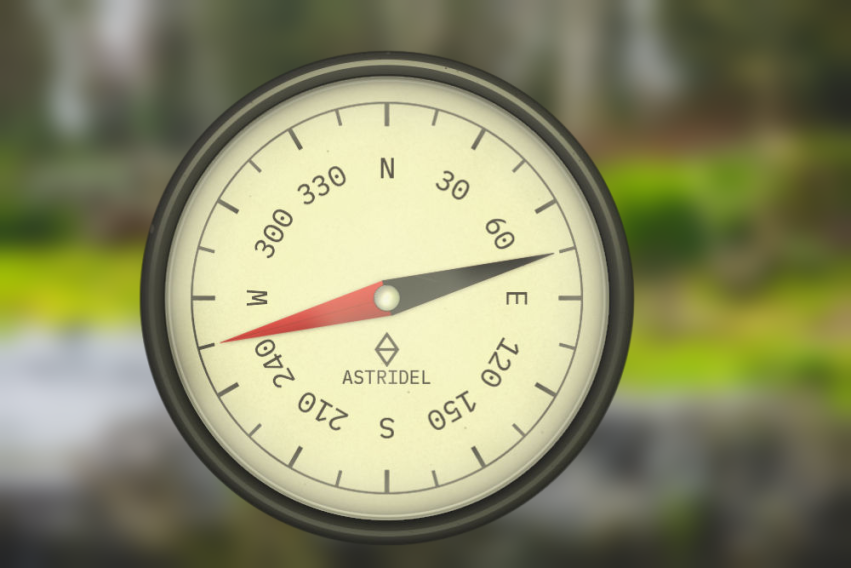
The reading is **255** °
